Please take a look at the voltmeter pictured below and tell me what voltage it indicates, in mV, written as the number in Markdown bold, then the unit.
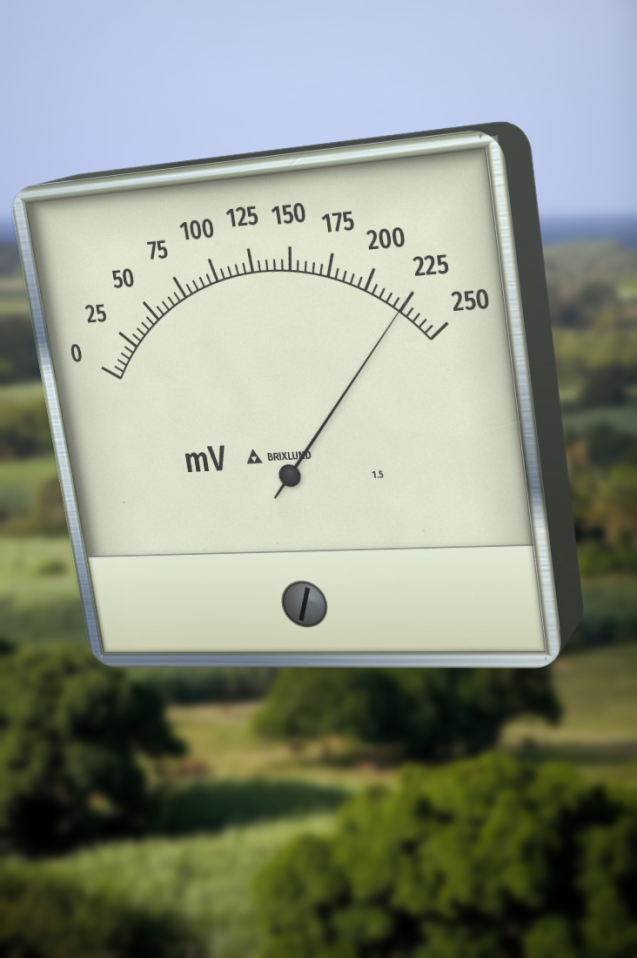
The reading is **225** mV
